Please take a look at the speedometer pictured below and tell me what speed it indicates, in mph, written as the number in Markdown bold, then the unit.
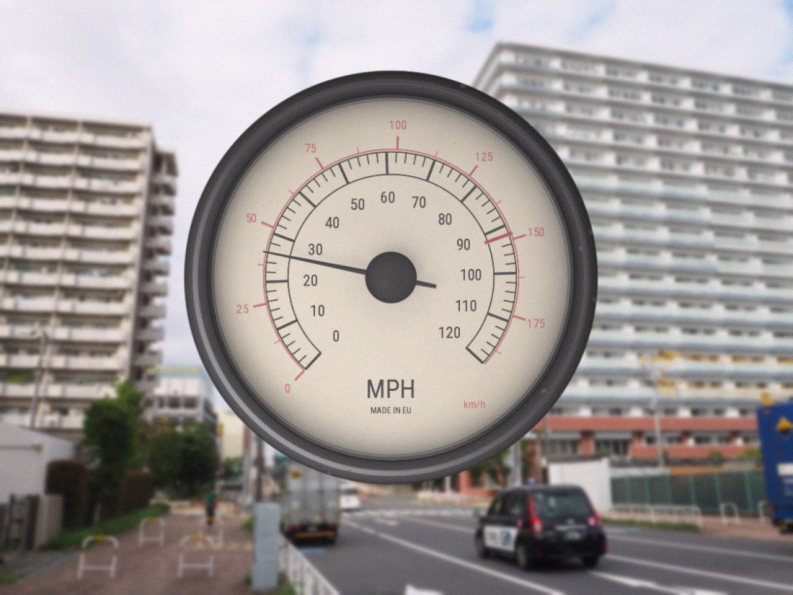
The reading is **26** mph
